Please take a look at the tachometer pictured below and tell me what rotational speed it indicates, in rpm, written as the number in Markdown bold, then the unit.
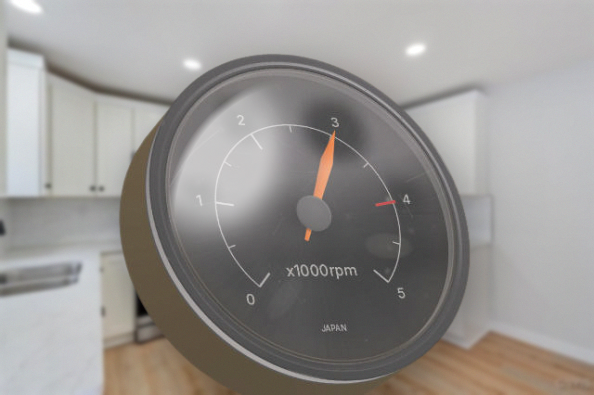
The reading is **3000** rpm
